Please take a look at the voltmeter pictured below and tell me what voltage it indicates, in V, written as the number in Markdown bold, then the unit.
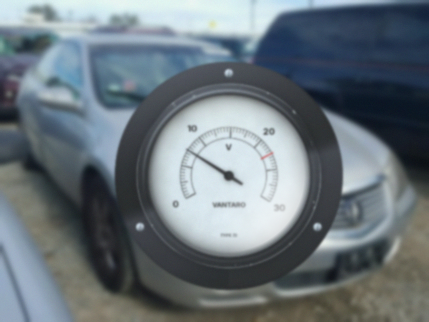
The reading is **7.5** V
